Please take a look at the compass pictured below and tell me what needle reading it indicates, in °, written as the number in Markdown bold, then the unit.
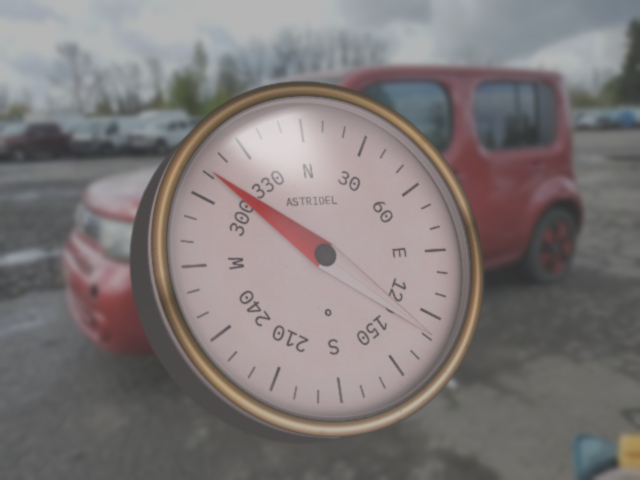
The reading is **310** °
